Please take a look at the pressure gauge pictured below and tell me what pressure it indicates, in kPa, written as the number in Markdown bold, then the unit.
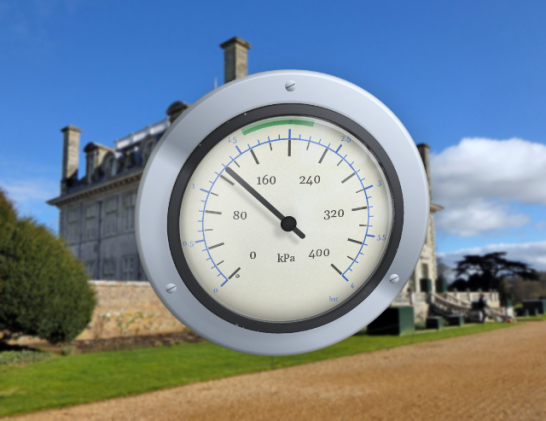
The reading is **130** kPa
